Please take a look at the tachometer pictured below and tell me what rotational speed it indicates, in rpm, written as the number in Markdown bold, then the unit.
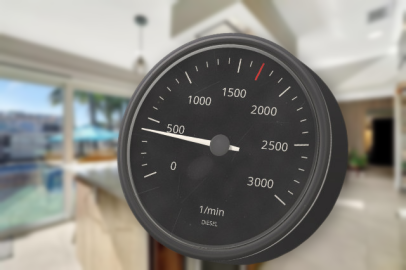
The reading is **400** rpm
